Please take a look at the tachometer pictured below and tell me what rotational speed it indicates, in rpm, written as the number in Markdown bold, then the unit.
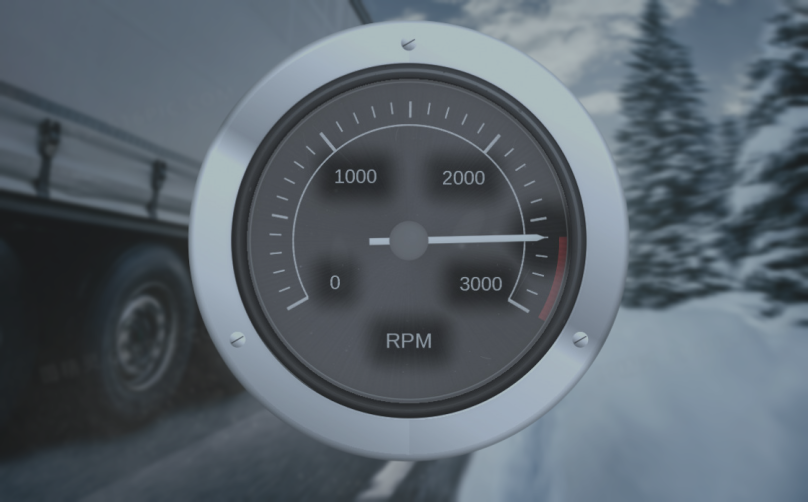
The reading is **2600** rpm
